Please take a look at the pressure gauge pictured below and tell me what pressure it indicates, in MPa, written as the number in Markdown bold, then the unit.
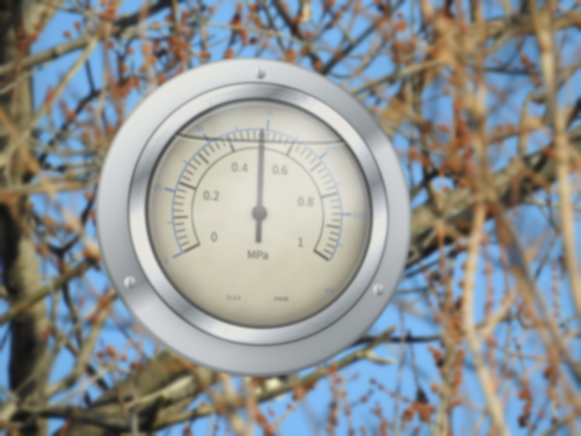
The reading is **0.5** MPa
